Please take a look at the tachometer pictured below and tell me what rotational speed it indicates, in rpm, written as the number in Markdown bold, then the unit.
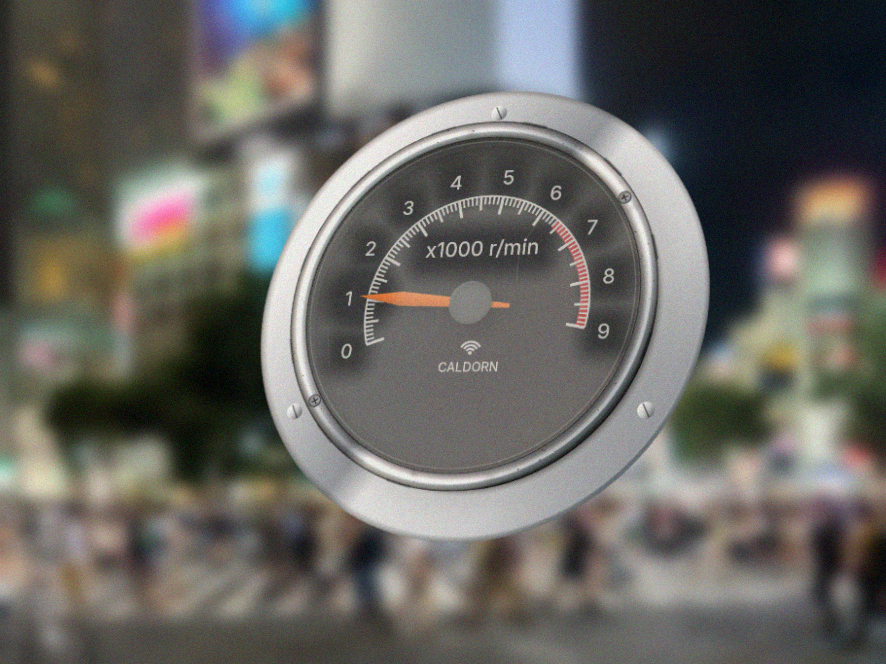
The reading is **1000** rpm
